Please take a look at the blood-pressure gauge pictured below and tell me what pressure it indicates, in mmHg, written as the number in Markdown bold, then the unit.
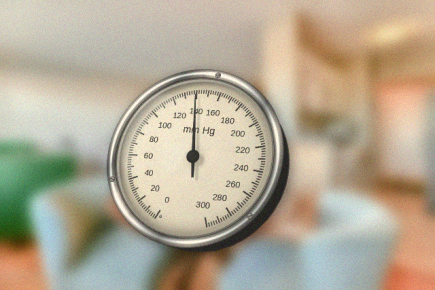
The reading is **140** mmHg
